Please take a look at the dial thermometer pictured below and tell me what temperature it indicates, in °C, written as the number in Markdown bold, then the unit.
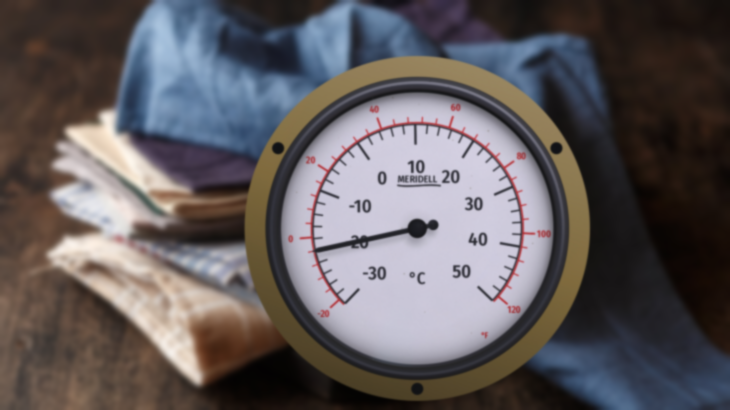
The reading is **-20** °C
